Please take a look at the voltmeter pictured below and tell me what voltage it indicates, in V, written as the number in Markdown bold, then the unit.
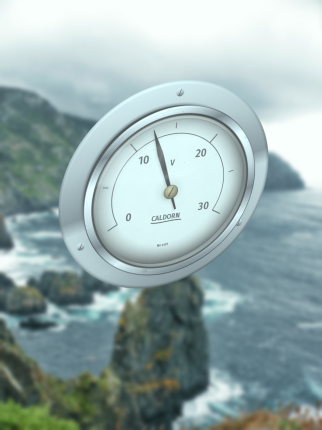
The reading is **12.5** V
